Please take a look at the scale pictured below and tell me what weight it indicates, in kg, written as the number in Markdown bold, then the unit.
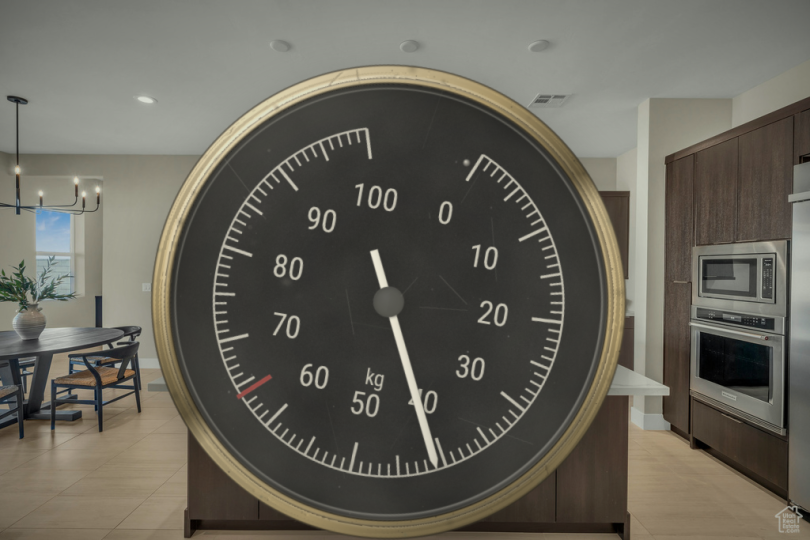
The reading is **41** kg
